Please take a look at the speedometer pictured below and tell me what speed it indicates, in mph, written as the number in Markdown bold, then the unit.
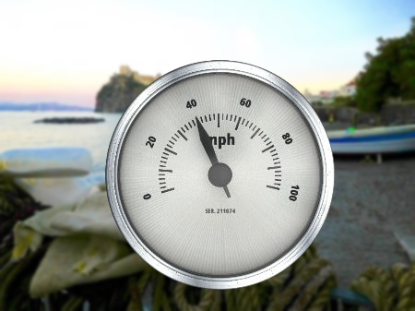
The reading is **40** mph
